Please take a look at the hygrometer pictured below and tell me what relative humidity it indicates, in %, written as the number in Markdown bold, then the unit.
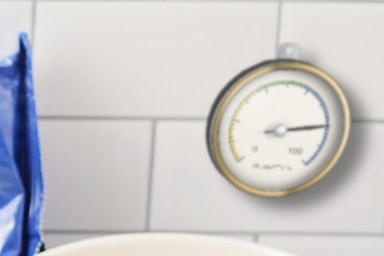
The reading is **80** %
